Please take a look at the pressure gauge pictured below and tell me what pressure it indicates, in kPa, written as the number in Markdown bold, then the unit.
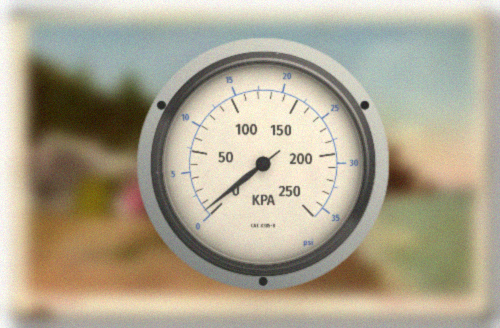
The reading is **5** kPa
